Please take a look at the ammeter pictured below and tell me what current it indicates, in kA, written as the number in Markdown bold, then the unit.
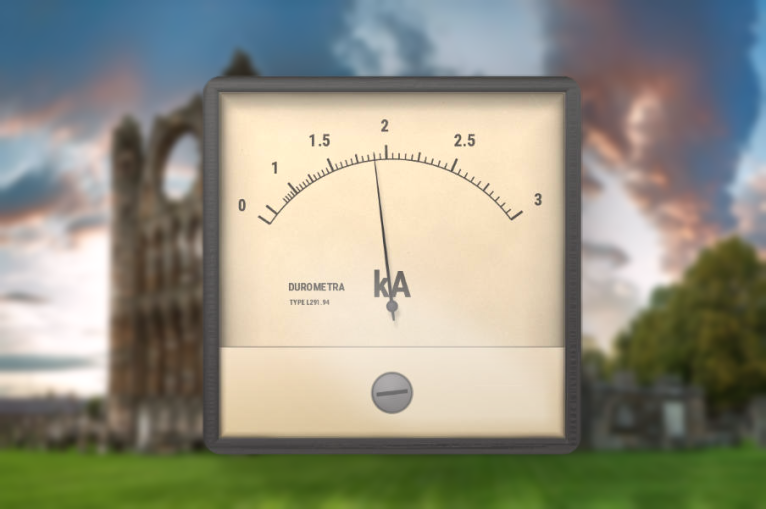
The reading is **1.9** kA
